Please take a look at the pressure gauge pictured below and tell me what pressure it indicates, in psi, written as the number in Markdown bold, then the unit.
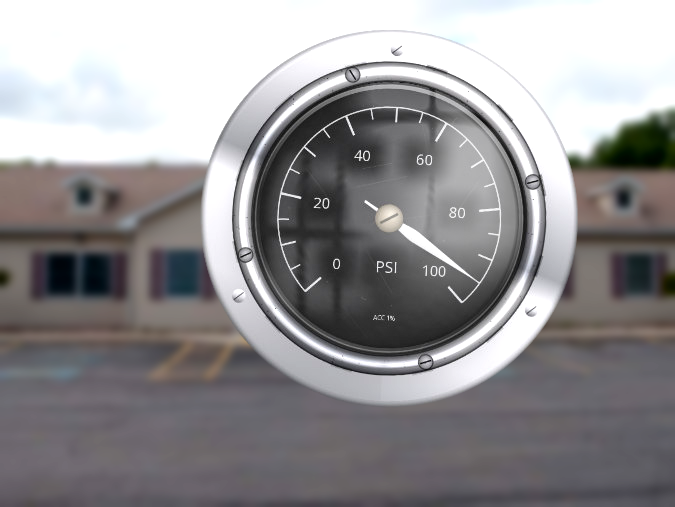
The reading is **95** psi
